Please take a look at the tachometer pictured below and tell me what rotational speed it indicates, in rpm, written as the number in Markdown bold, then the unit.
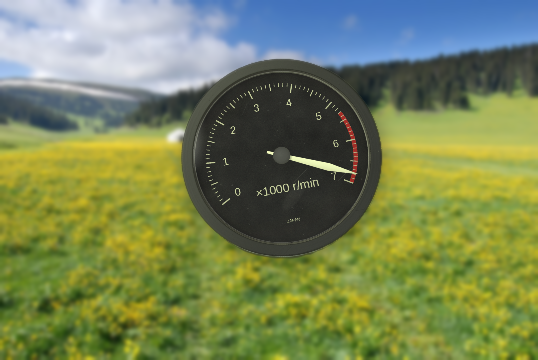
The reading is **6800** rpm
